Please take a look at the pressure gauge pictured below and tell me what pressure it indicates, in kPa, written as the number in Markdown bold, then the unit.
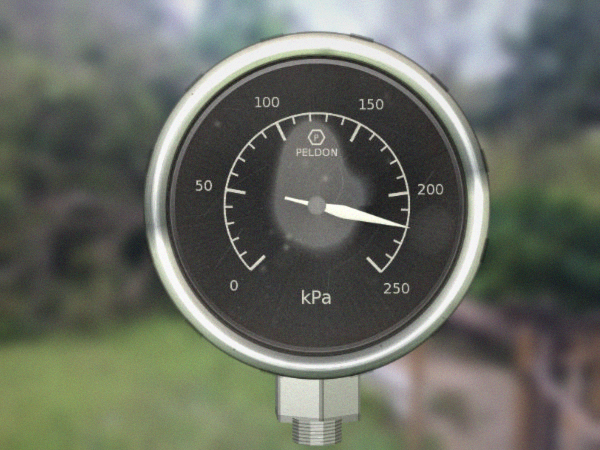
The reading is **220** kPa
